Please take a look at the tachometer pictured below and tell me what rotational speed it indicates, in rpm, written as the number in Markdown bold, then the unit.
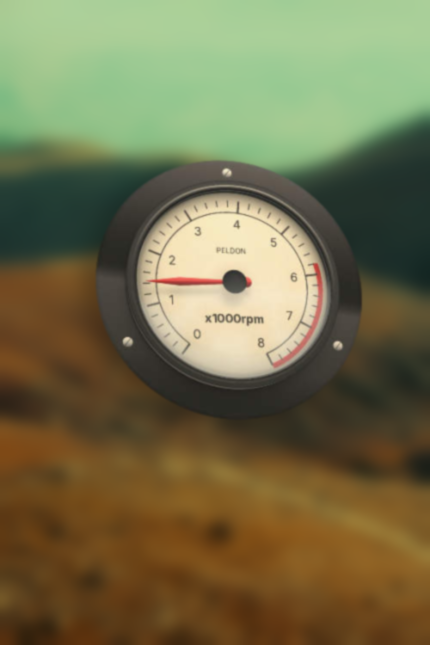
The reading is **1400** rpm
